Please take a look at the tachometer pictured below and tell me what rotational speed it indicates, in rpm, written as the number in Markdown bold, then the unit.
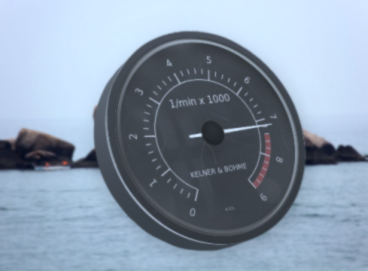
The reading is **7200** rpm
